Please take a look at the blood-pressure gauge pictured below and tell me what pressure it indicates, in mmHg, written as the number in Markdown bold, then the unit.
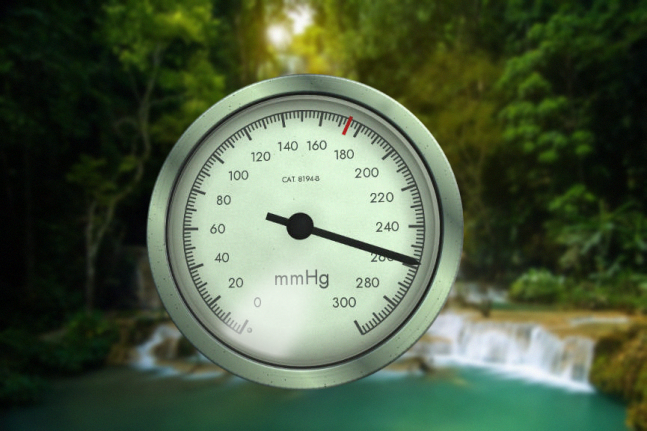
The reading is **258** mmHg
